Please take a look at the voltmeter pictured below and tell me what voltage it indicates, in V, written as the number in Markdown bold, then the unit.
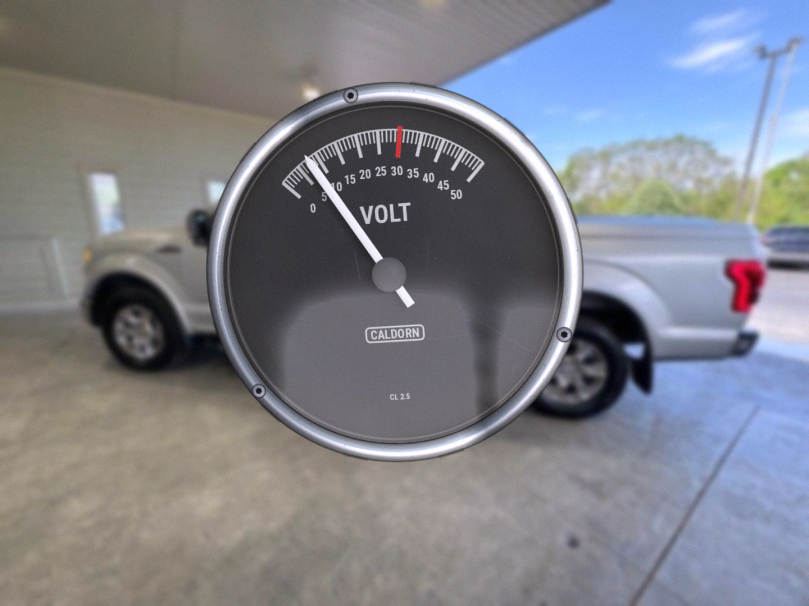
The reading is **8** V
